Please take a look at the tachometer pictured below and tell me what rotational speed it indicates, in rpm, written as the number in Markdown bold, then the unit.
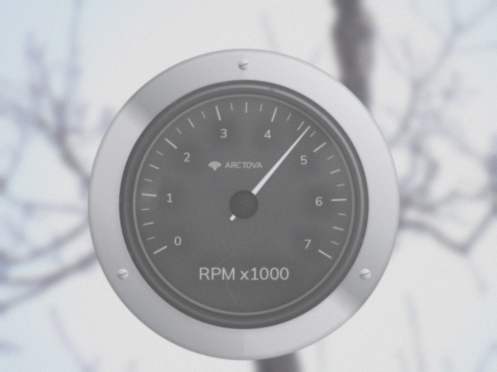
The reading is **4625** rpm
